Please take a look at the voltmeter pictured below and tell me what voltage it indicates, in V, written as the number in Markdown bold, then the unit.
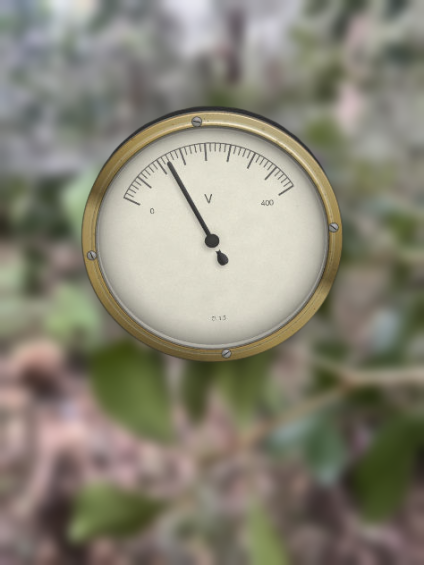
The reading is **120** V
